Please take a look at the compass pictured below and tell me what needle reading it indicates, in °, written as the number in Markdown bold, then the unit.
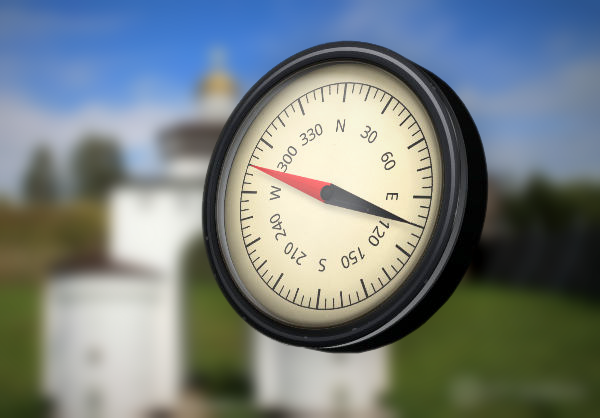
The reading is **285** °
